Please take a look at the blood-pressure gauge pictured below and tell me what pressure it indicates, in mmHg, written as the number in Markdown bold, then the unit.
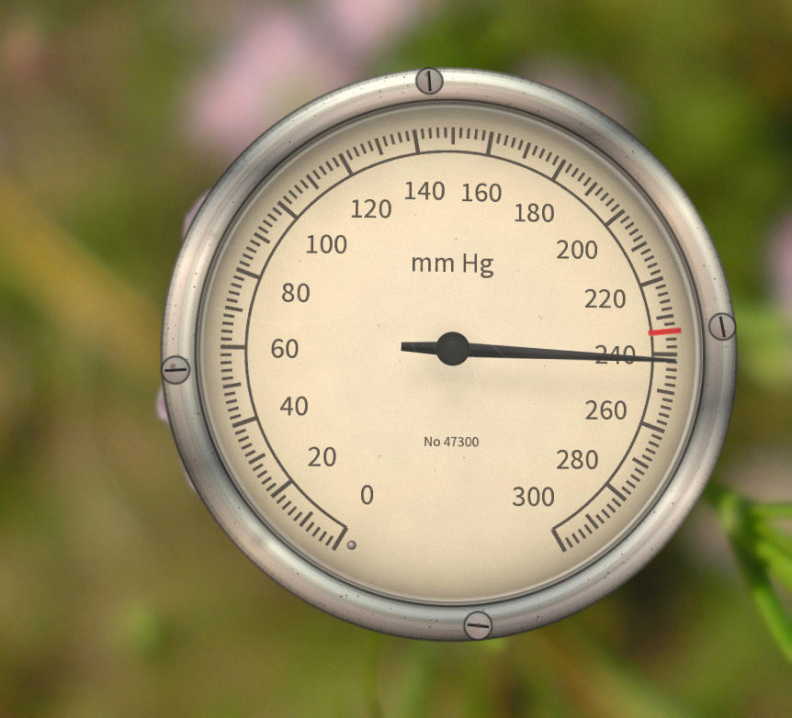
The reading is **242** mmHg
